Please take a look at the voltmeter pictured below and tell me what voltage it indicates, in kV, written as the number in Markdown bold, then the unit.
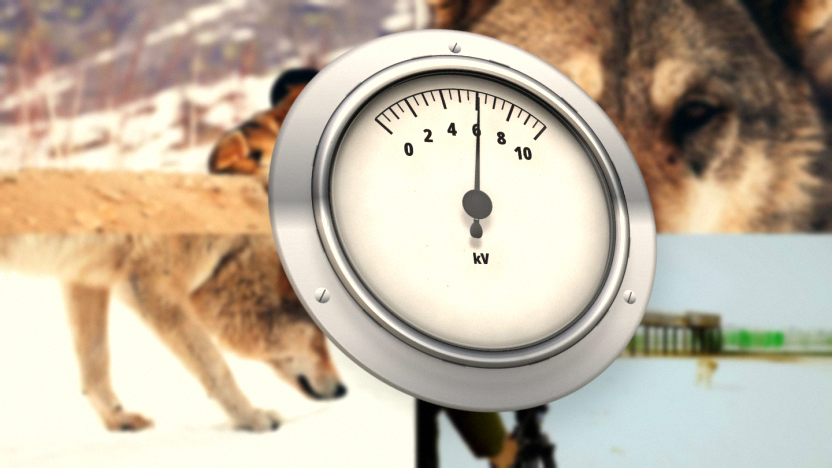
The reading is **6** kV
